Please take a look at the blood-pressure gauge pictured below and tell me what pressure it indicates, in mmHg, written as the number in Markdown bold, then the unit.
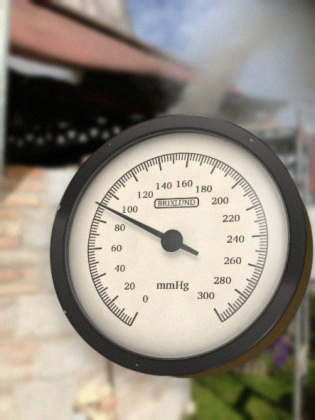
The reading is **90** mmHg
